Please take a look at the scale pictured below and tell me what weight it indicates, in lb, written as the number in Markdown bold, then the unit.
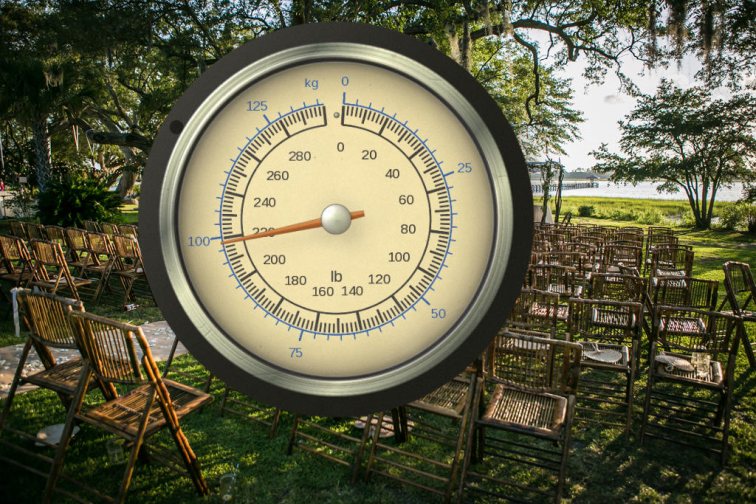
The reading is **218** lb
